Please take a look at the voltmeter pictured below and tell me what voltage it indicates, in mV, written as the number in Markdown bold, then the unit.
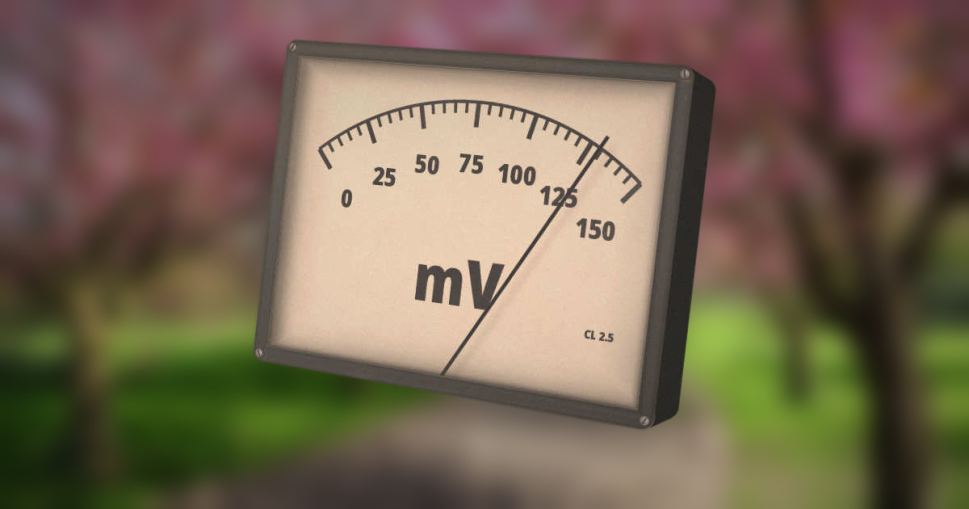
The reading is **130** mV
